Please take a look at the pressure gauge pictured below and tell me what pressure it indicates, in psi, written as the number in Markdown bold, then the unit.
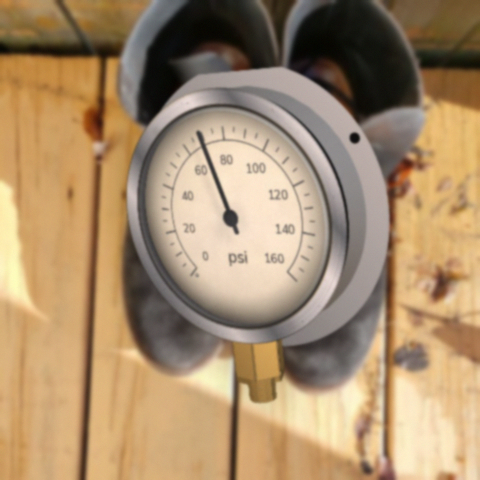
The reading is **70** psi
